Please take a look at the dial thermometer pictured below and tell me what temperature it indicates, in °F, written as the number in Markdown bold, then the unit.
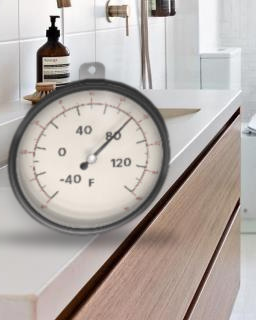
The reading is **80** °F
